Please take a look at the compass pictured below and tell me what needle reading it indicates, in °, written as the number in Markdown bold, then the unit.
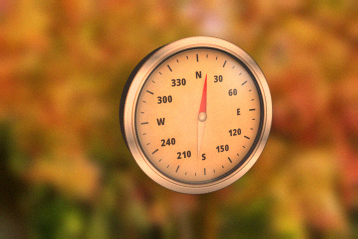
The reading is **10** °
